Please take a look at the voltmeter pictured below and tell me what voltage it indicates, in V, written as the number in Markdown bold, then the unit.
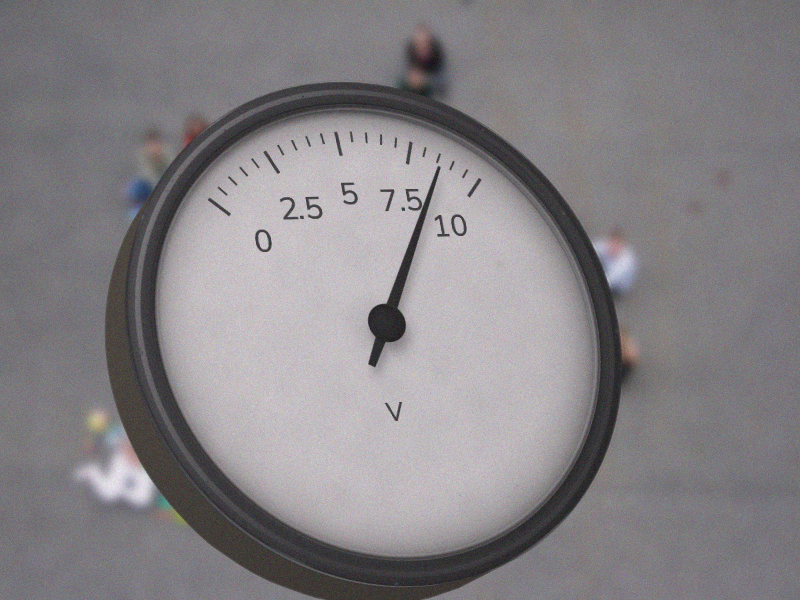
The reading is **8.5** V
